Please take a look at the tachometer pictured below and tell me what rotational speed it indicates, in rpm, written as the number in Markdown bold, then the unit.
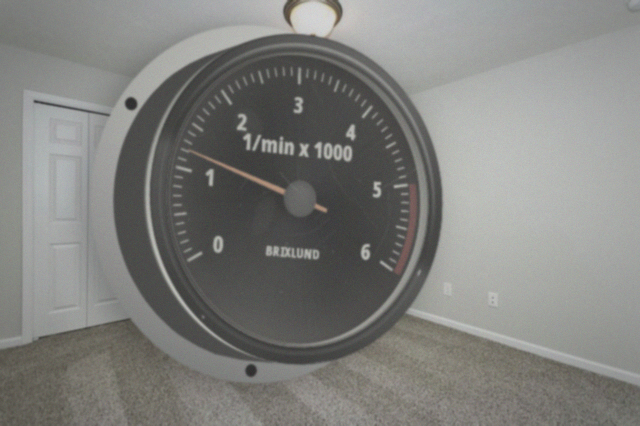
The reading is **1200** rpm
